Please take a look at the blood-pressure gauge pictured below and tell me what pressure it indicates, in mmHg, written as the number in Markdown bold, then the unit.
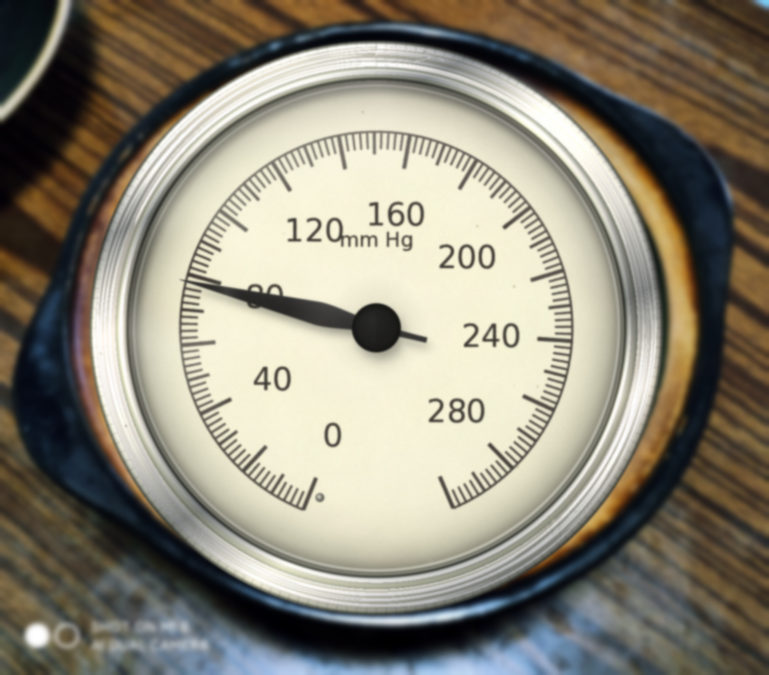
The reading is **78** mmHg
